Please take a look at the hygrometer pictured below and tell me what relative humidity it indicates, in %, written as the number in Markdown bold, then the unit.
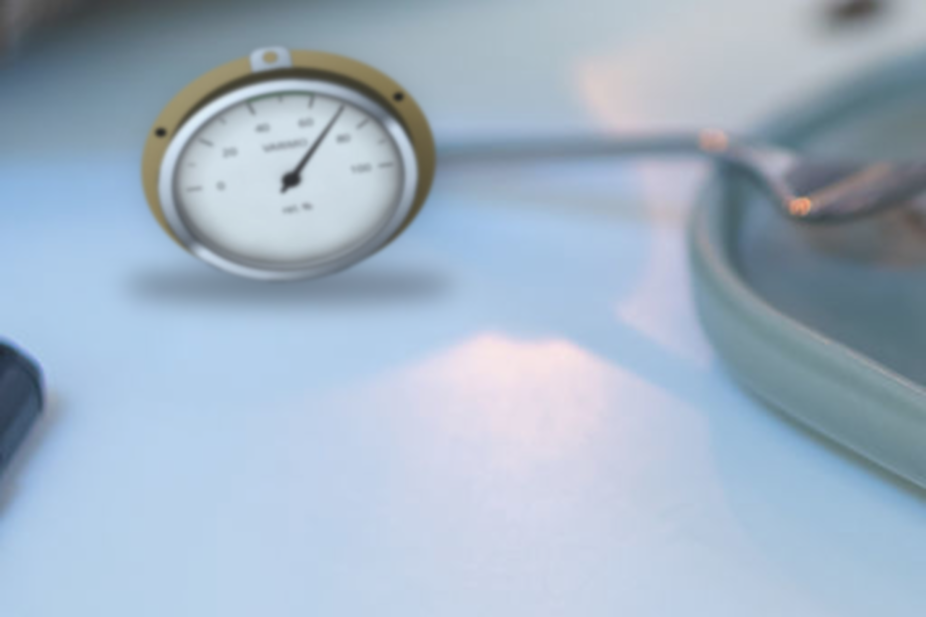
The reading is **70** %
